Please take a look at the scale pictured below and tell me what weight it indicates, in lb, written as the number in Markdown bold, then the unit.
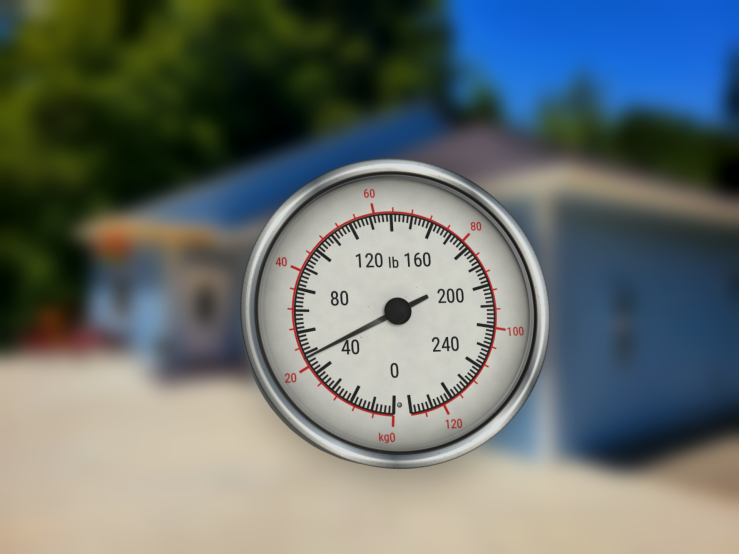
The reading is **48** lb
